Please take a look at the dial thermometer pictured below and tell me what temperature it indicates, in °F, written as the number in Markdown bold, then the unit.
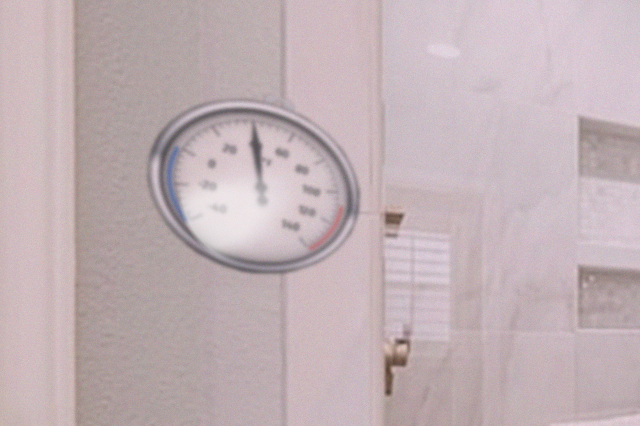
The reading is **40** °F
